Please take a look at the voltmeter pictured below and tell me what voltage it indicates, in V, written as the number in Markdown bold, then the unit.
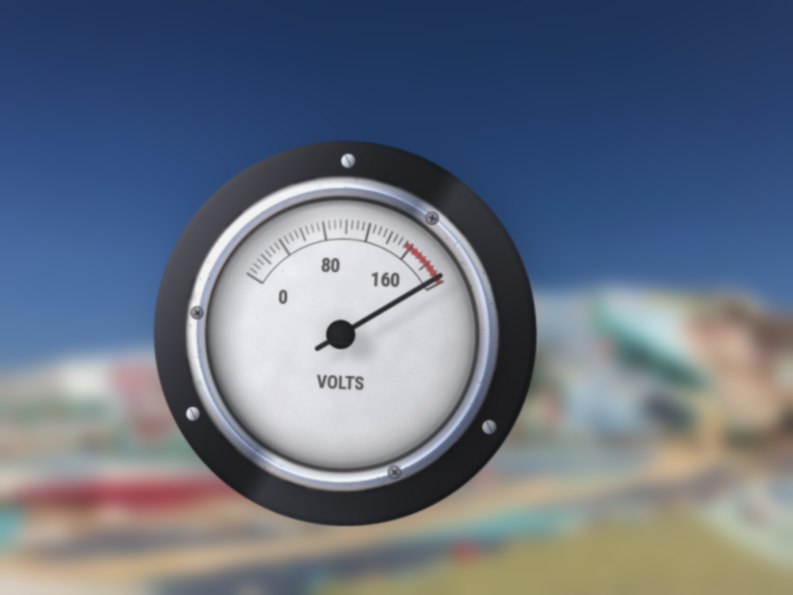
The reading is **195** V
